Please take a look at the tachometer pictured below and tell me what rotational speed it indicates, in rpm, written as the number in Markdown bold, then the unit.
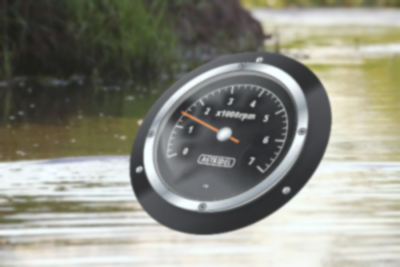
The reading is **1400** rpm
